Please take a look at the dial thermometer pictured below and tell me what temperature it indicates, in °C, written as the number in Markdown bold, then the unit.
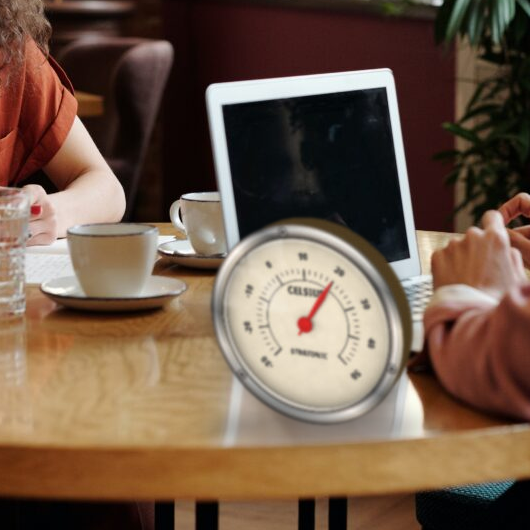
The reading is **20** °C
